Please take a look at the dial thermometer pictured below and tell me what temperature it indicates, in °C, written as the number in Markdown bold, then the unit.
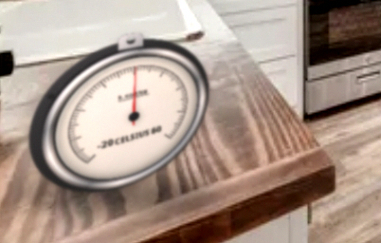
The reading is **20** °C
